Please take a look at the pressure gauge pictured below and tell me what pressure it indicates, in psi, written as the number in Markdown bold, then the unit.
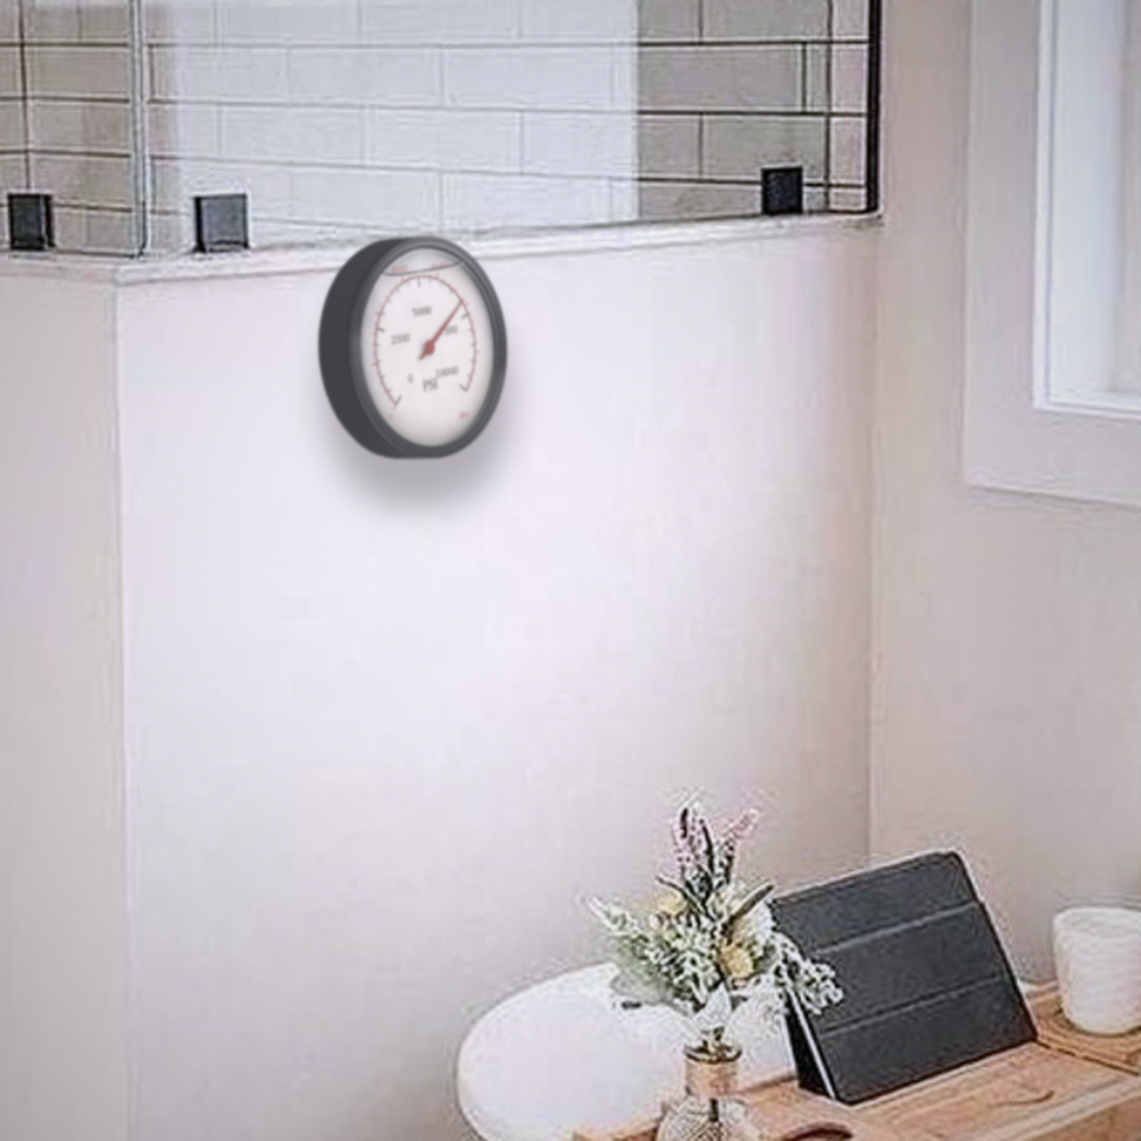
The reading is **7000** psi
